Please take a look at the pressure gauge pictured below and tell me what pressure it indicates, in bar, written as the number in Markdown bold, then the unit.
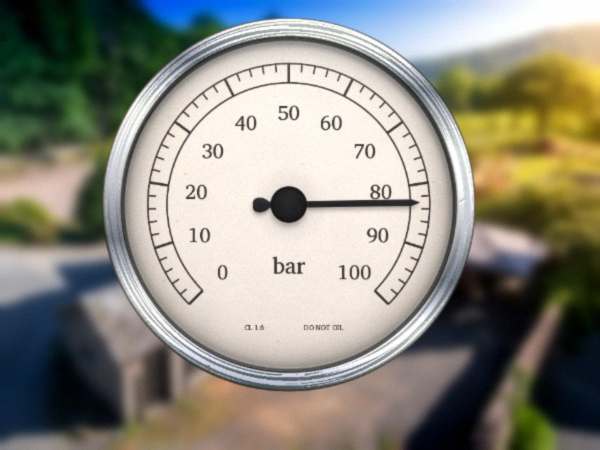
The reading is **83** bar
